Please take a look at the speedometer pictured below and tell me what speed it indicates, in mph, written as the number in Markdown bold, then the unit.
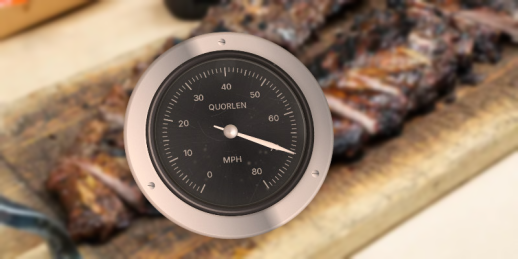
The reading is **70** mph
